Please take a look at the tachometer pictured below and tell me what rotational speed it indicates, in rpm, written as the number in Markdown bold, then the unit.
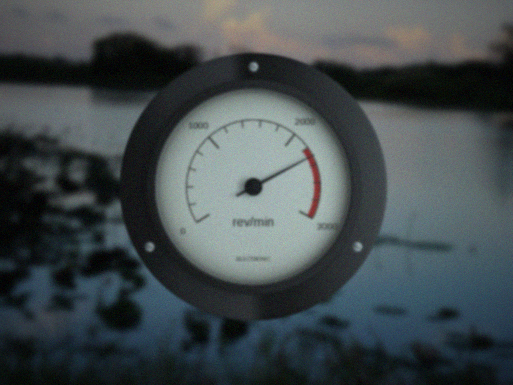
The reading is **2300** rpm
